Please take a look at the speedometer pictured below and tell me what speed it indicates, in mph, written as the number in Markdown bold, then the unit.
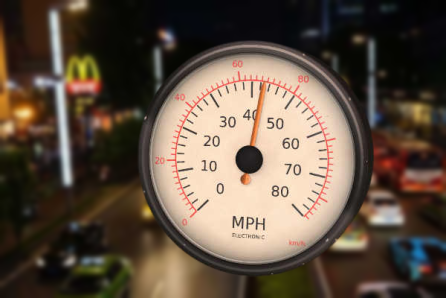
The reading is **43** mph
